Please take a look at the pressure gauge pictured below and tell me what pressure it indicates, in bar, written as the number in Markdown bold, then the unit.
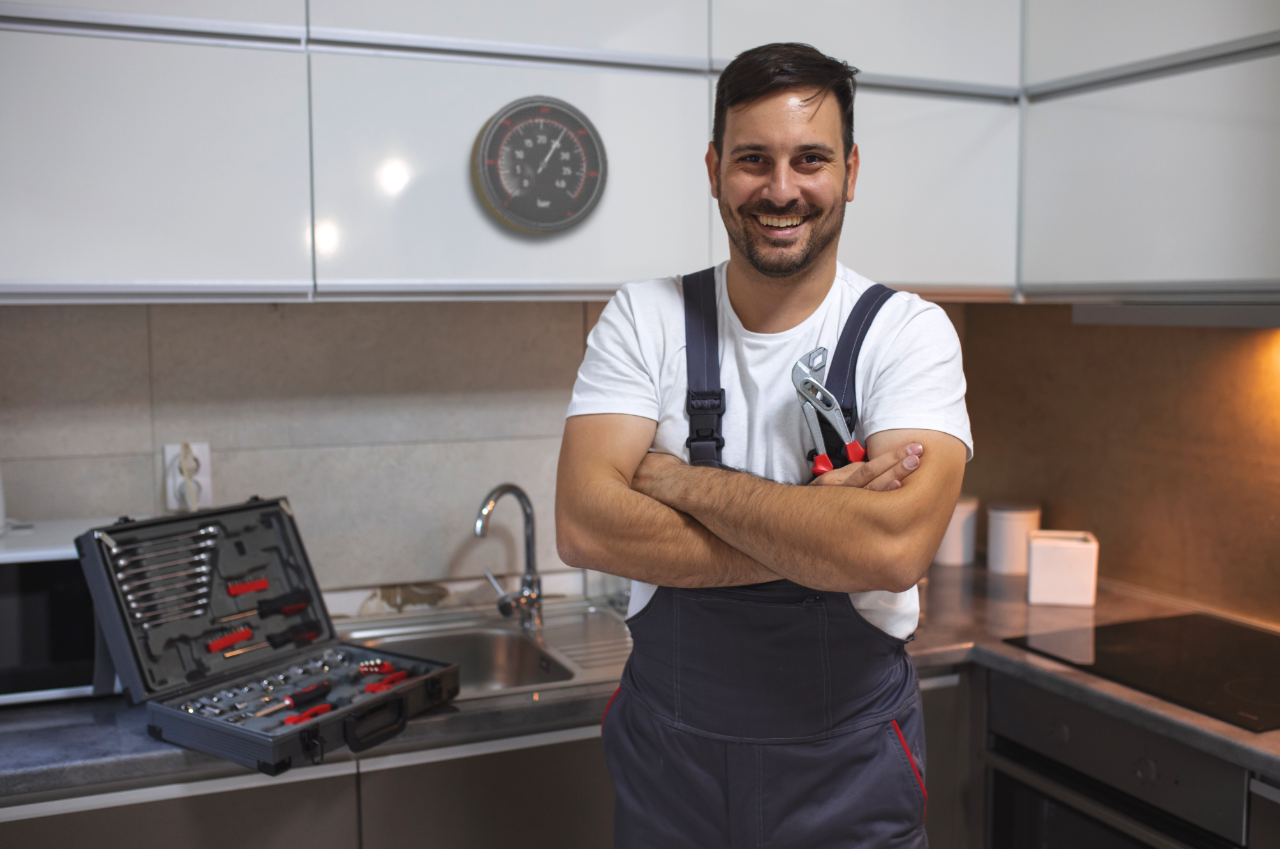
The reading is **25** bar
